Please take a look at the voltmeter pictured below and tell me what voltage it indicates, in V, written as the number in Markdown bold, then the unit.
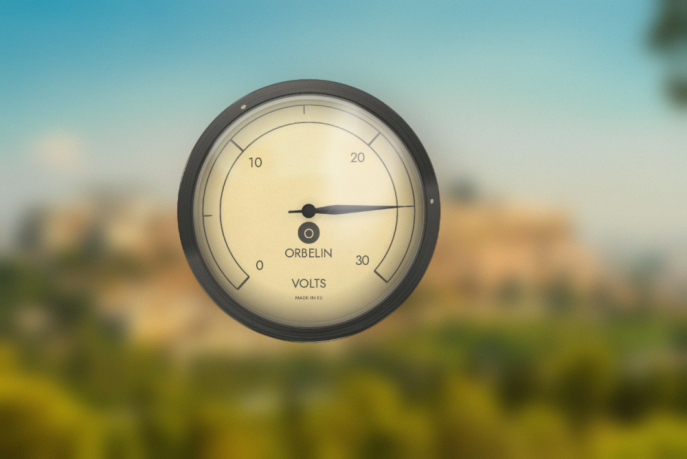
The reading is **25** V
